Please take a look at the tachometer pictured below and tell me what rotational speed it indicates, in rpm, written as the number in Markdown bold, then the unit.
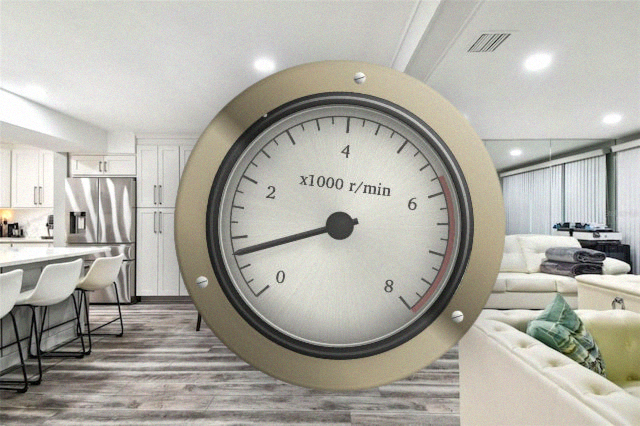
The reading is **750** rpm
